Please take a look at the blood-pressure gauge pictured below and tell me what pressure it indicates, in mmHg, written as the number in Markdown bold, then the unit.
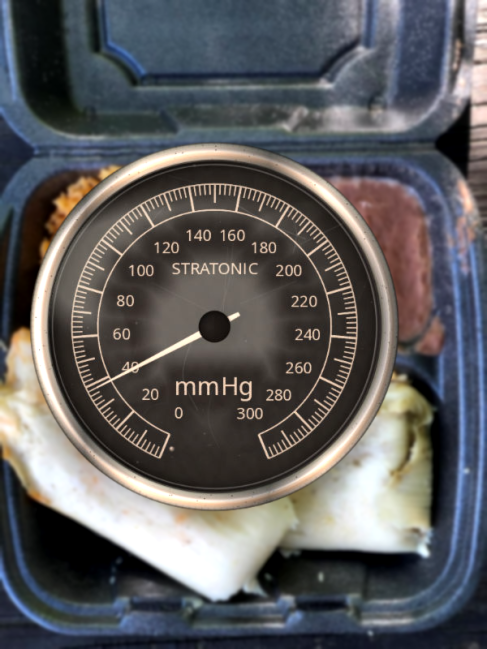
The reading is **38** mmHg
